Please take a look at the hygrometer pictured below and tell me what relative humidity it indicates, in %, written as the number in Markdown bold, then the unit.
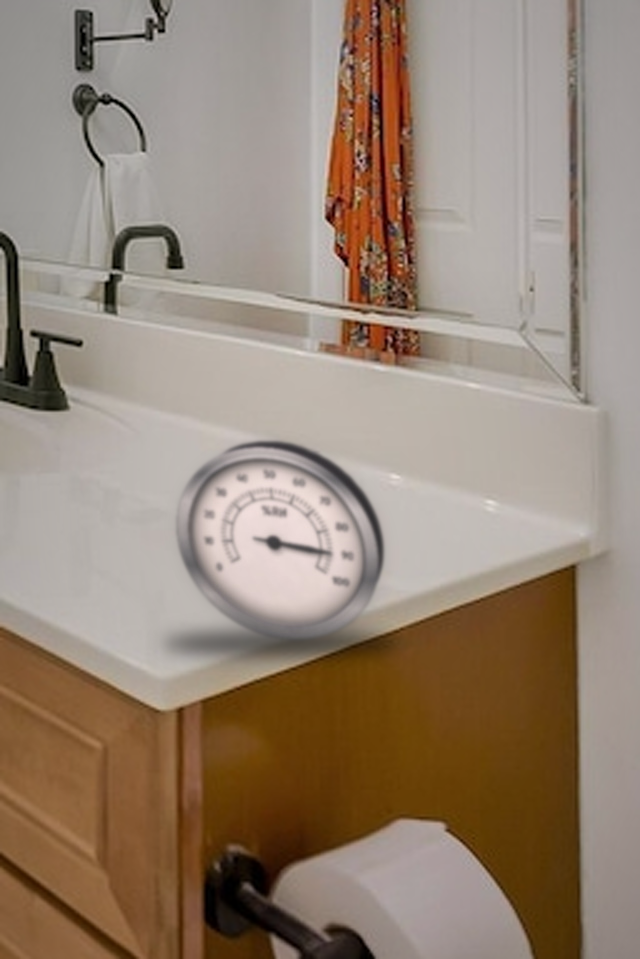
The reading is **90** %
